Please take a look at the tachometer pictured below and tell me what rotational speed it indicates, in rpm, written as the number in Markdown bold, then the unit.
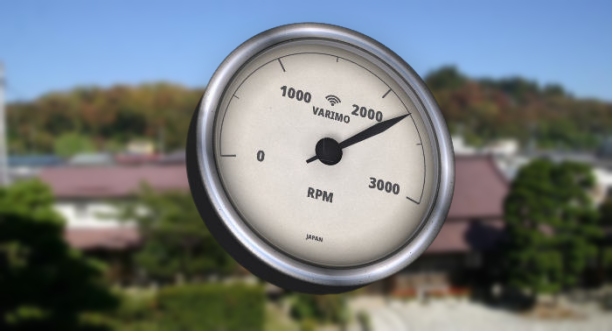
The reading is **2250** rpm
